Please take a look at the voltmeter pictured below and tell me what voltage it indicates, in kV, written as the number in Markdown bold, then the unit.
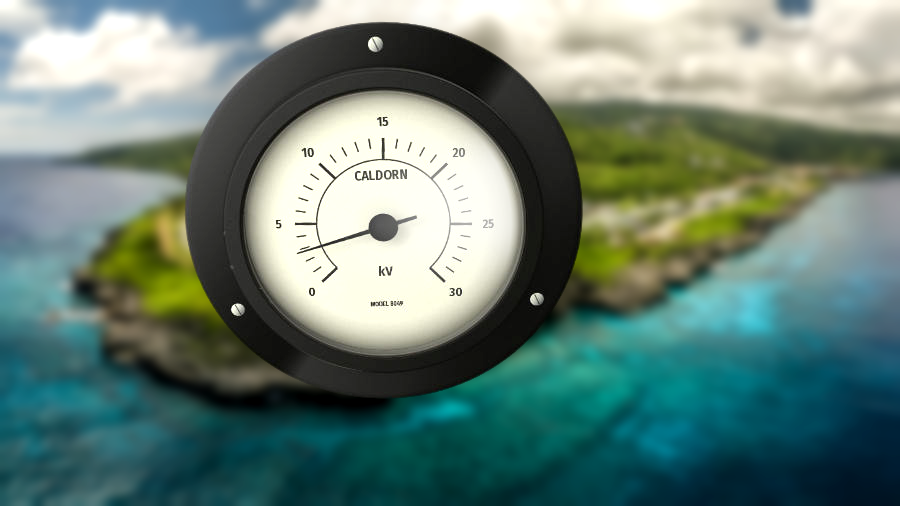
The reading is **3** kV
